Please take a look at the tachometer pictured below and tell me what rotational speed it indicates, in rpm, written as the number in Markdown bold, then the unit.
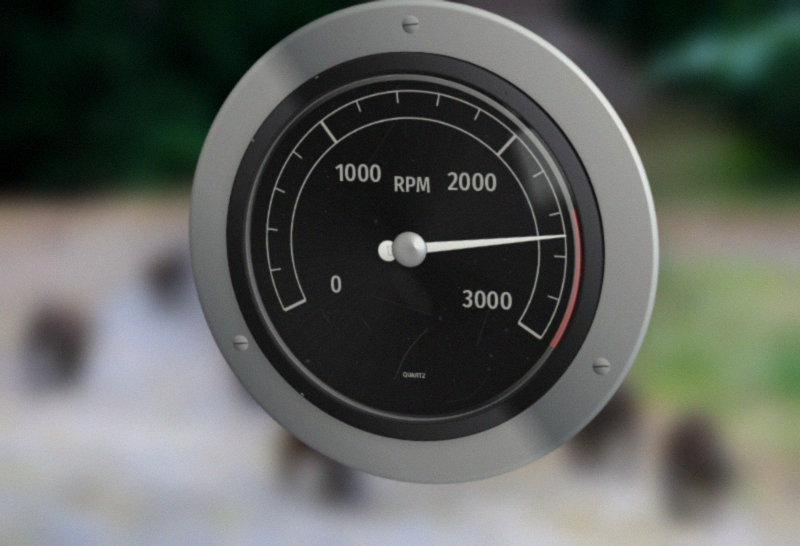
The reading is **2500** rpm
